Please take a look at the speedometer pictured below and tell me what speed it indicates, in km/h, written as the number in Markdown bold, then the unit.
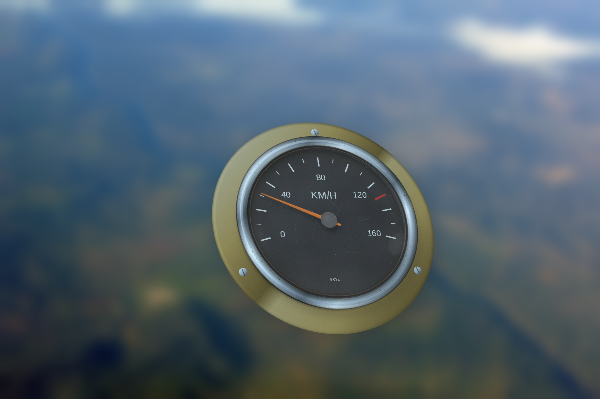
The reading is **30** km/h
